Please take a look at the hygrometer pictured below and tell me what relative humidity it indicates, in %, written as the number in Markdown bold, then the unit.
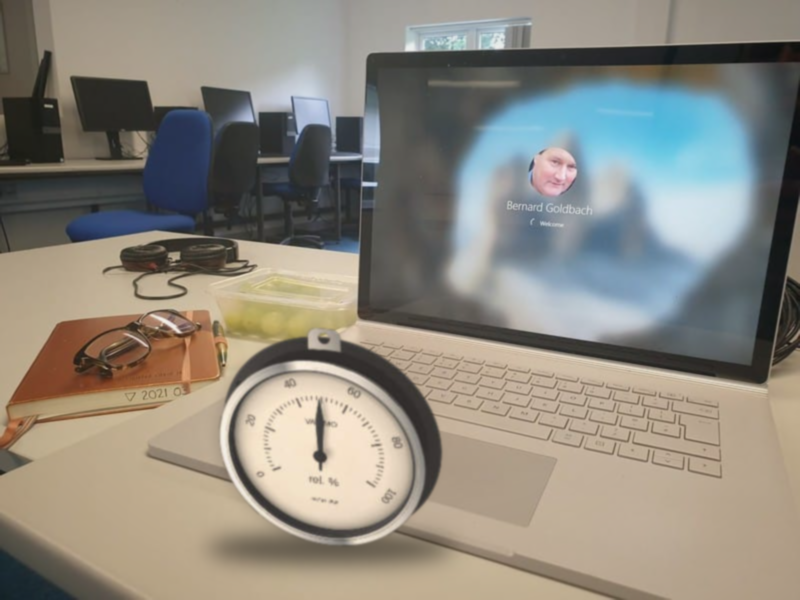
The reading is **50** %
